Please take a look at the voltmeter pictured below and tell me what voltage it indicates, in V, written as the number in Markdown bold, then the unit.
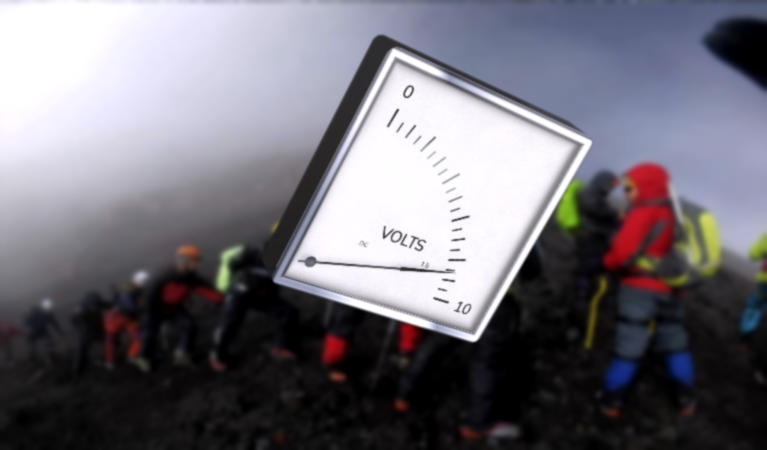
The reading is **8.5** V
